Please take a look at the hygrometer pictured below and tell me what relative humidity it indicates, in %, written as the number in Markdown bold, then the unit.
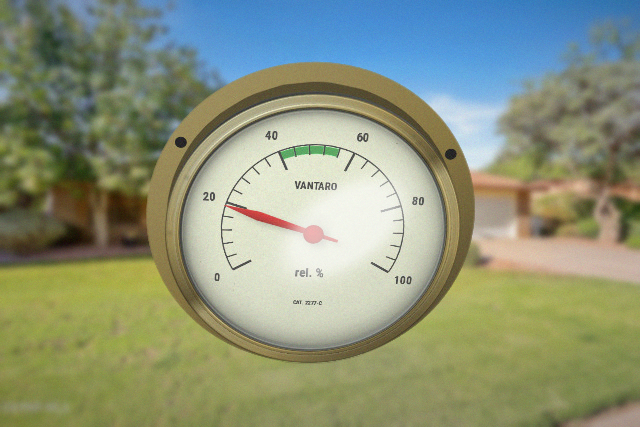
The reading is **20** %
